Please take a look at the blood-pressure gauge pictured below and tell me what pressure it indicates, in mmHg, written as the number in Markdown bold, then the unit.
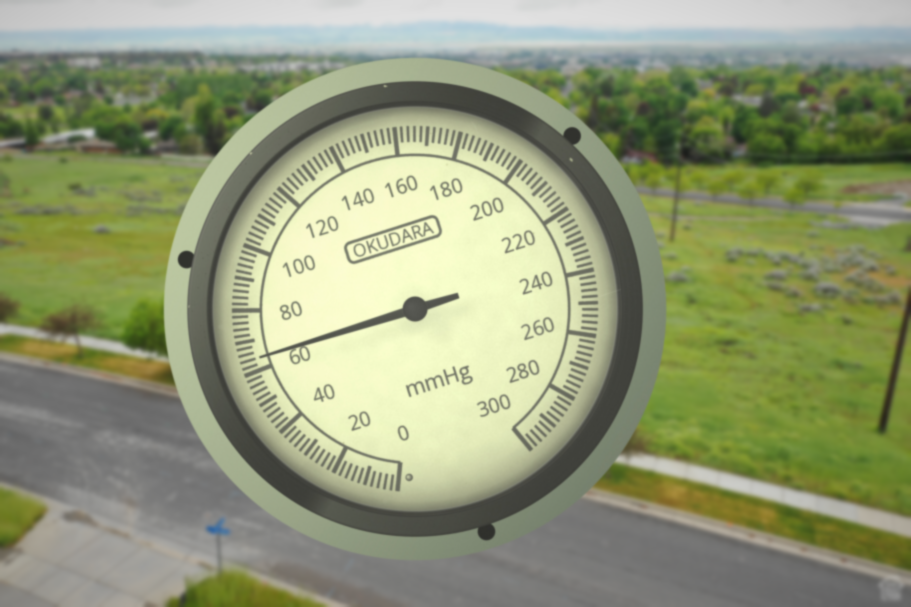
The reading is **64** mmHg
